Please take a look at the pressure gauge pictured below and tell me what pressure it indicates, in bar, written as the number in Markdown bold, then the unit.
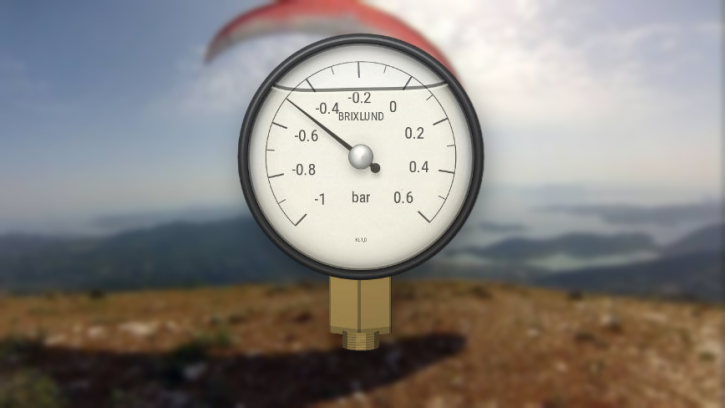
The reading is **-0.5** bar
